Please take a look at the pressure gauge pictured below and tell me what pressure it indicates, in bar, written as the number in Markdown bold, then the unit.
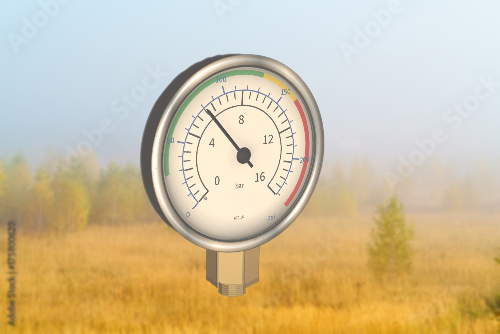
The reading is **5.5** bar
